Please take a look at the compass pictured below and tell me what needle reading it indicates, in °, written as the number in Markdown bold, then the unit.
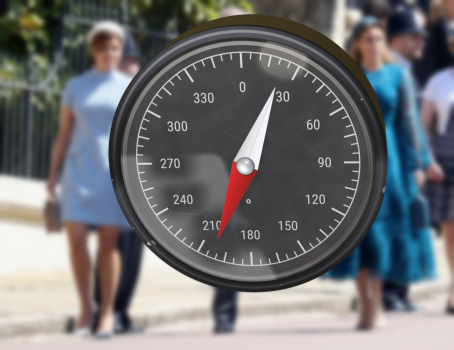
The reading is **202.5** °
